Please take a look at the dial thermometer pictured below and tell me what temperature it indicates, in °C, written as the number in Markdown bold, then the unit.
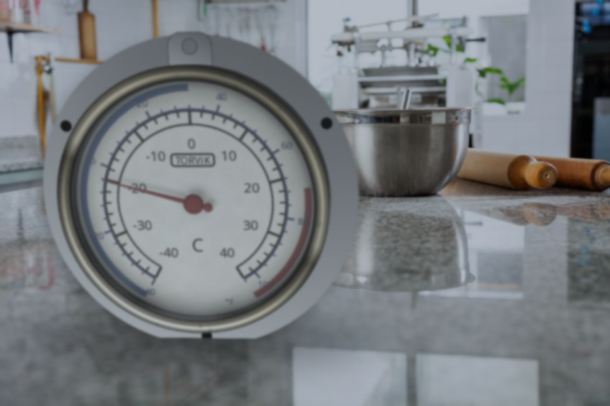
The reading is **-20** °C
